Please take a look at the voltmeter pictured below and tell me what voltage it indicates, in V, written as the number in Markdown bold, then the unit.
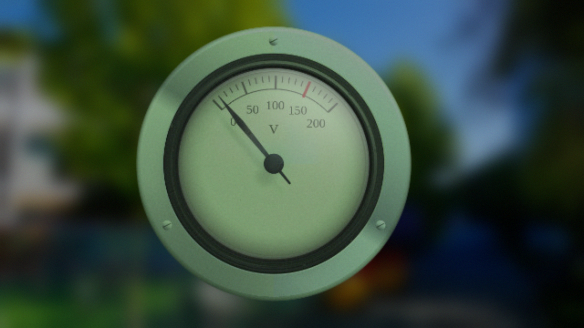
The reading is **10** V
